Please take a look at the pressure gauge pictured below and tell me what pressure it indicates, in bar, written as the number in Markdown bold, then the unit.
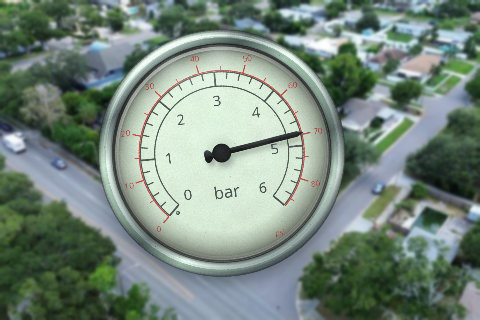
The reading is **4.8** bar
